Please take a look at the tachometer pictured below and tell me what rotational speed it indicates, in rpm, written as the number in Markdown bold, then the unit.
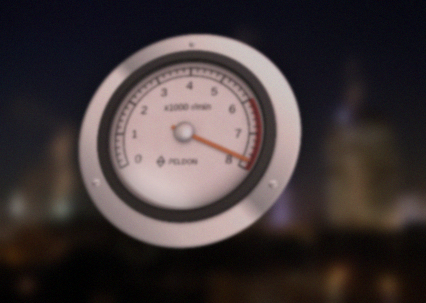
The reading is **7800** rpm
